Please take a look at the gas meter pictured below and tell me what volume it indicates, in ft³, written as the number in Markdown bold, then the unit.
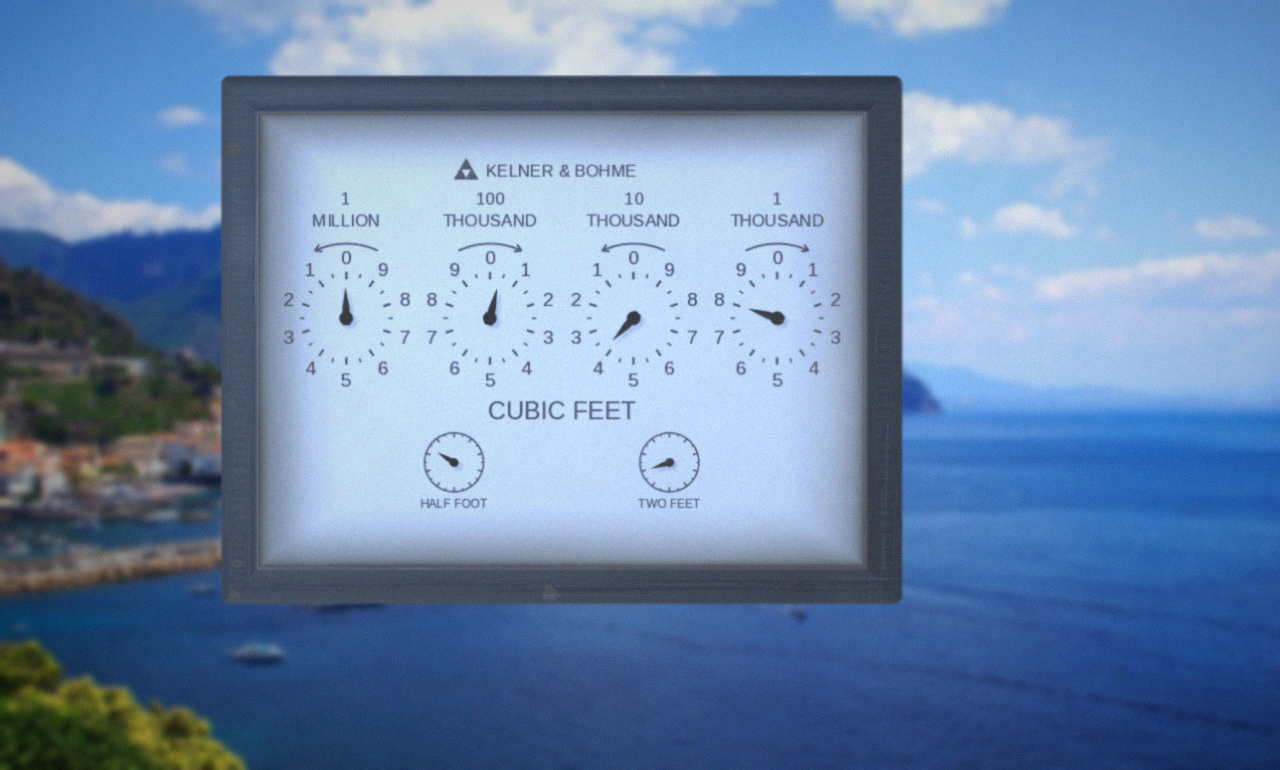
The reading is **3800** ft³
